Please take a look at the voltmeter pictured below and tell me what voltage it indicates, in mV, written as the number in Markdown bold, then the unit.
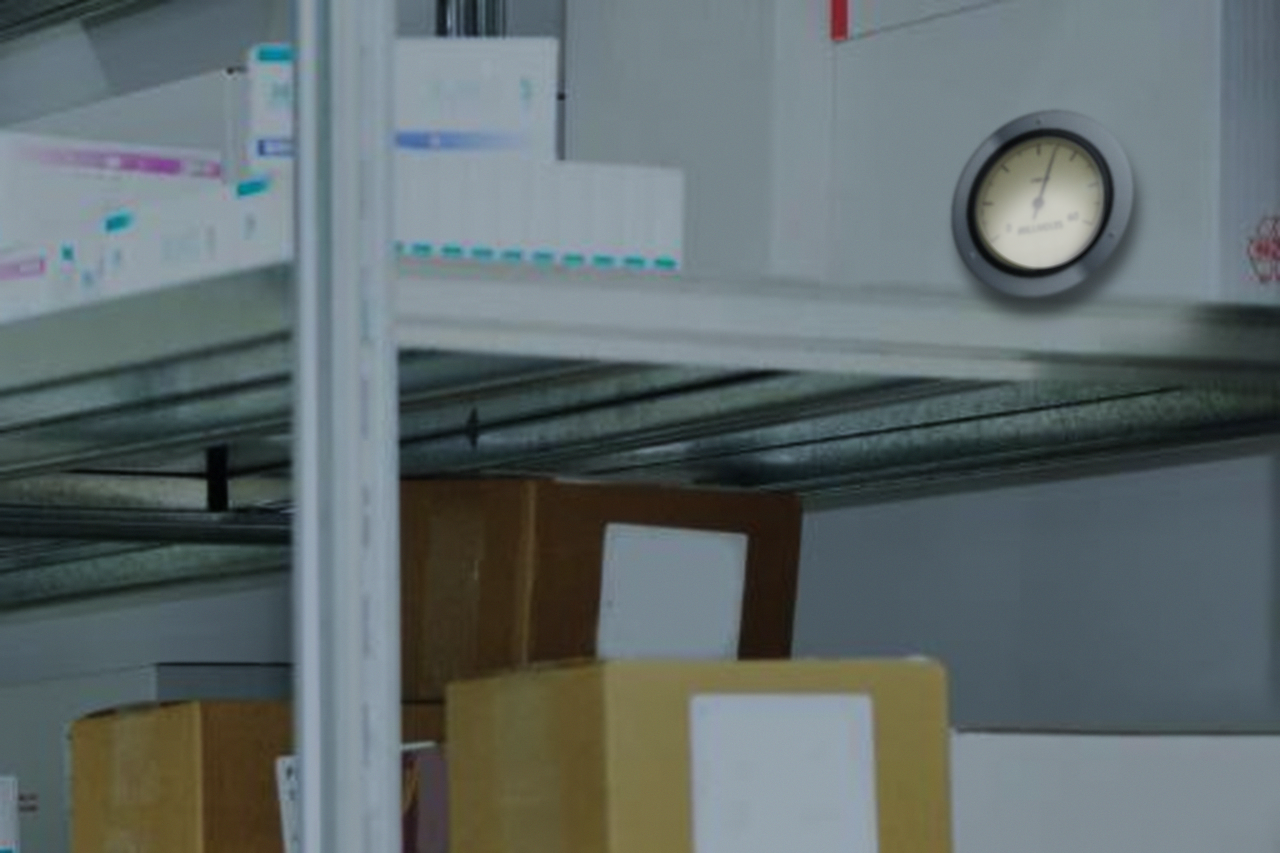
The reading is **35** mV
